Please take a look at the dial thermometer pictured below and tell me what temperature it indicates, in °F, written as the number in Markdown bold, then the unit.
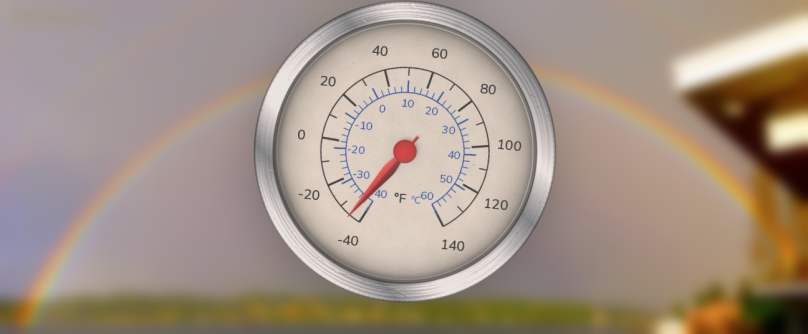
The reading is **-35** °F
